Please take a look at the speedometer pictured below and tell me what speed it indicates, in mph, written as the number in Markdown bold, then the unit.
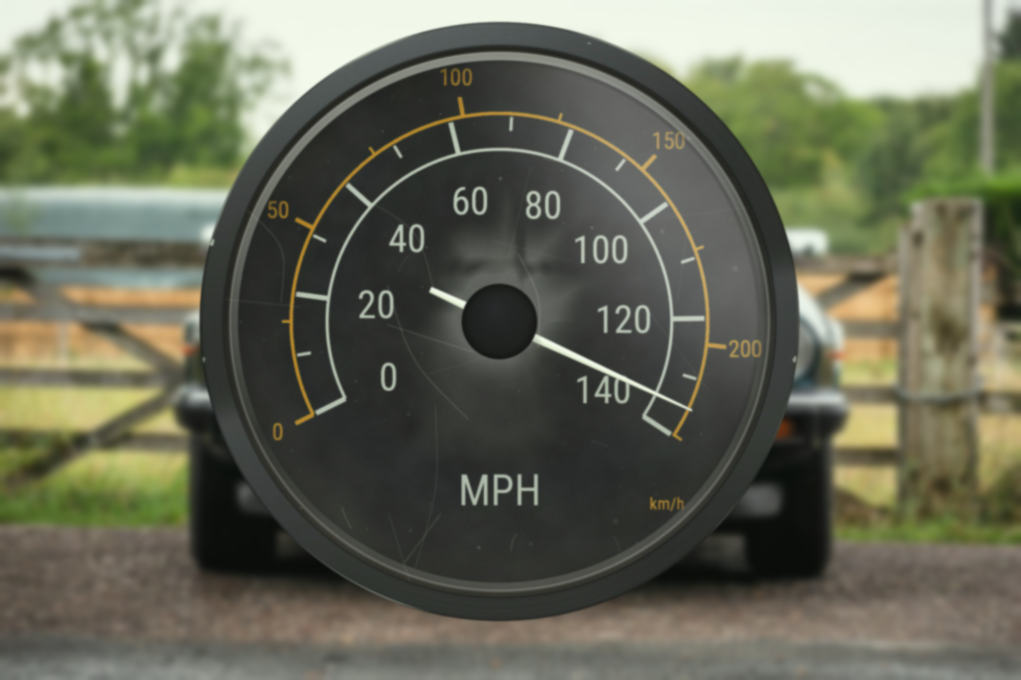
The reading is **135** mph
